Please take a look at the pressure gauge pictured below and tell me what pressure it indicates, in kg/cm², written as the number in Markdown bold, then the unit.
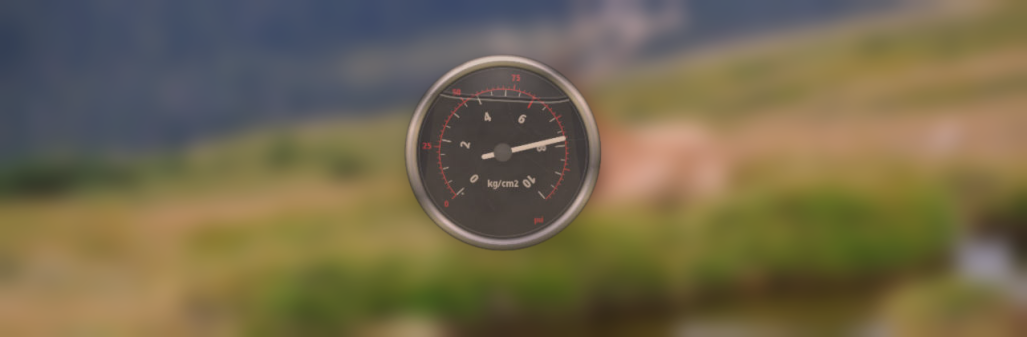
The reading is **7.75** kg/cm²
